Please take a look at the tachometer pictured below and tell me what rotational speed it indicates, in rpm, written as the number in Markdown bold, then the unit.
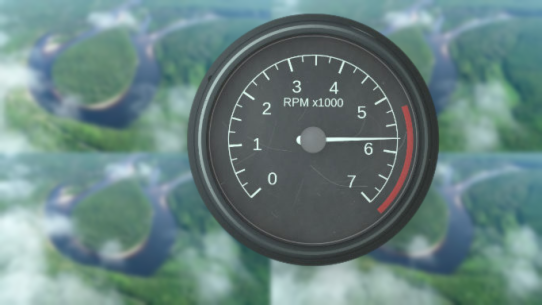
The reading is **5750** rpm
